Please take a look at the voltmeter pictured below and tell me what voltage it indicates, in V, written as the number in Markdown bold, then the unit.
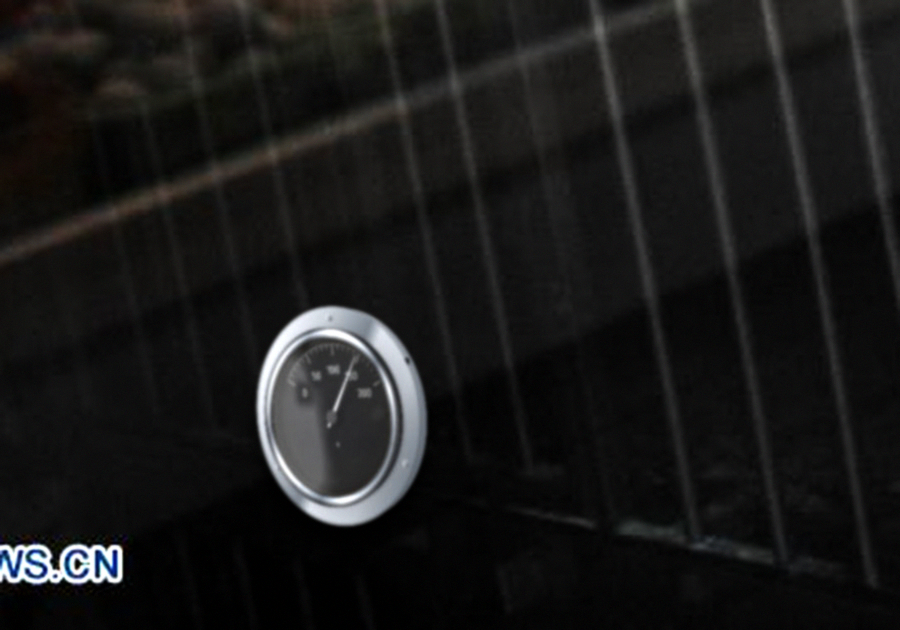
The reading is **150** V
